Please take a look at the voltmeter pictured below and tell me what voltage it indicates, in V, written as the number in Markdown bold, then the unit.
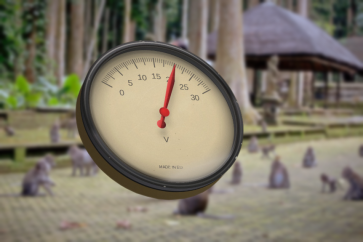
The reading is **20** V
